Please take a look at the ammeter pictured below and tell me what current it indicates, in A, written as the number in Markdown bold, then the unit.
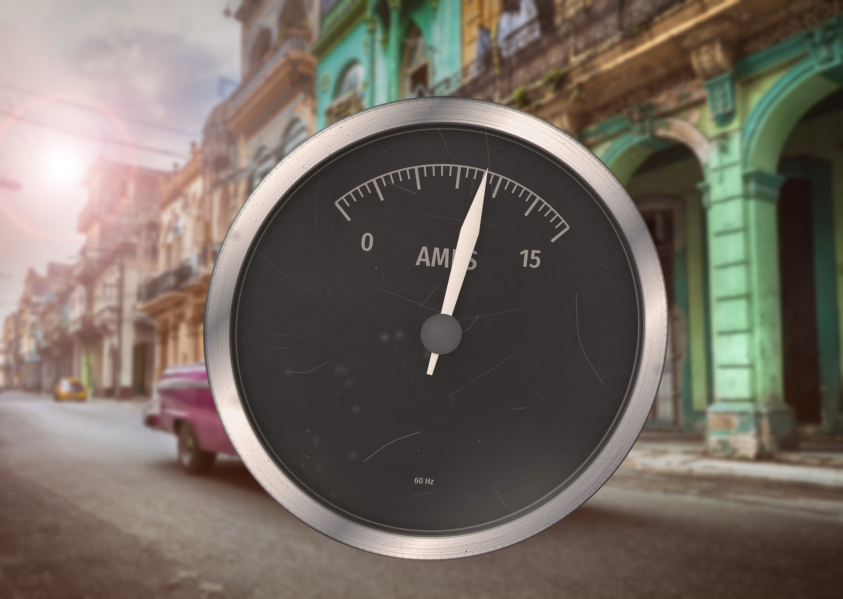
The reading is **9** A
